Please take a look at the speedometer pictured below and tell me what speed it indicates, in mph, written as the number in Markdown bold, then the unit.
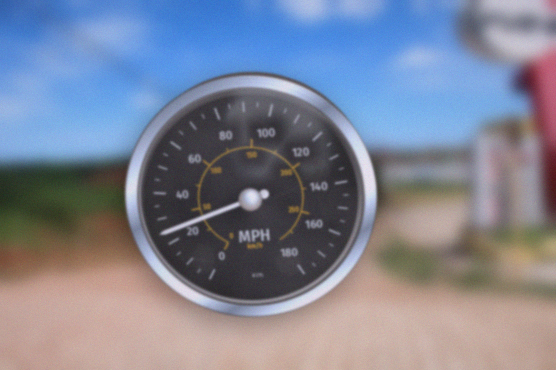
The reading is **25** mph
